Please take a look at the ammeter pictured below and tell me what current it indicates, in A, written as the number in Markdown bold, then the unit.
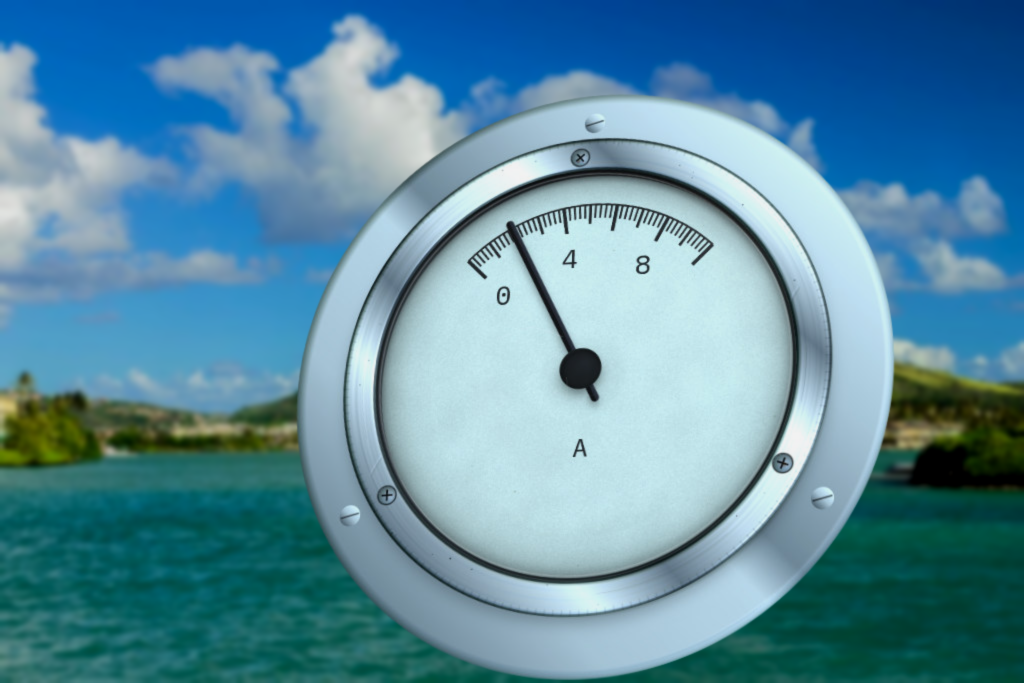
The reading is **2** A
